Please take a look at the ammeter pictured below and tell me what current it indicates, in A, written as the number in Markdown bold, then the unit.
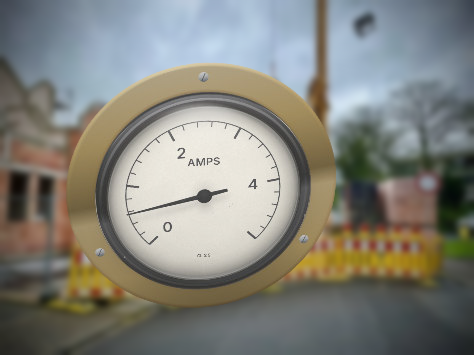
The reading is **0.6** A
